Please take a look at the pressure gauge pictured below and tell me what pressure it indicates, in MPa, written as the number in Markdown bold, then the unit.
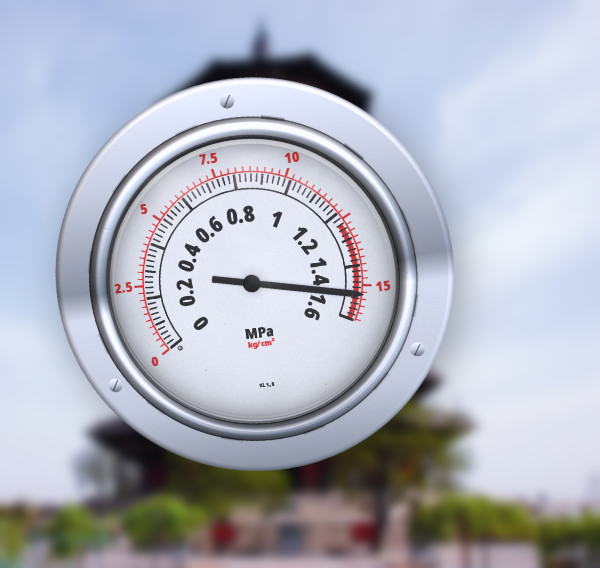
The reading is **1.5** MPa
